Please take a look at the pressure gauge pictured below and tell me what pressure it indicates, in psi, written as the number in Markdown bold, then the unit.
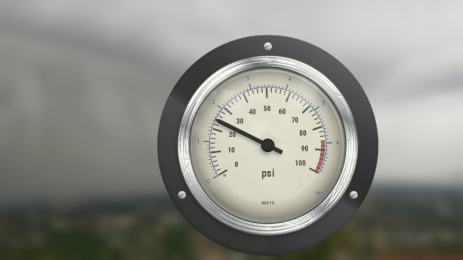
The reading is **24** psi
